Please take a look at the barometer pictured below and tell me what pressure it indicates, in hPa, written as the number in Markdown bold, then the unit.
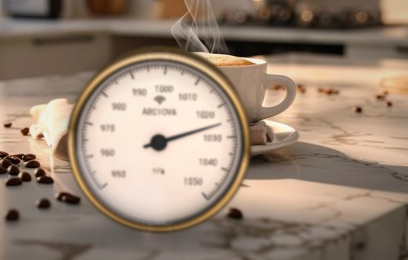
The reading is **1025** hPa
